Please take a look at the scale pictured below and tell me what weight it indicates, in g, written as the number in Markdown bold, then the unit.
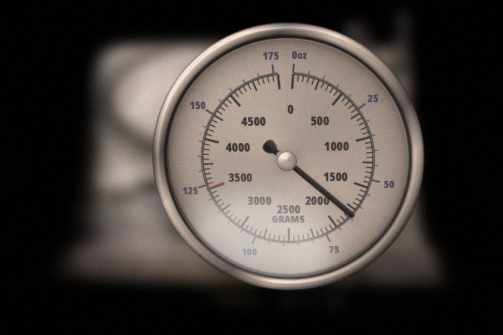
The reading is **1800** g
